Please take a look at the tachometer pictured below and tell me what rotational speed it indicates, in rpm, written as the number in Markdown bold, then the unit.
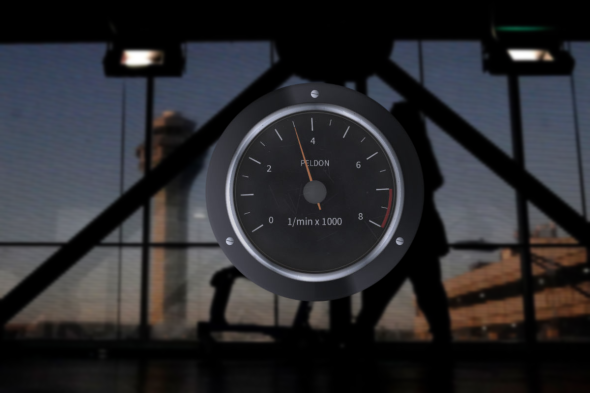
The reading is **3500** rpm
